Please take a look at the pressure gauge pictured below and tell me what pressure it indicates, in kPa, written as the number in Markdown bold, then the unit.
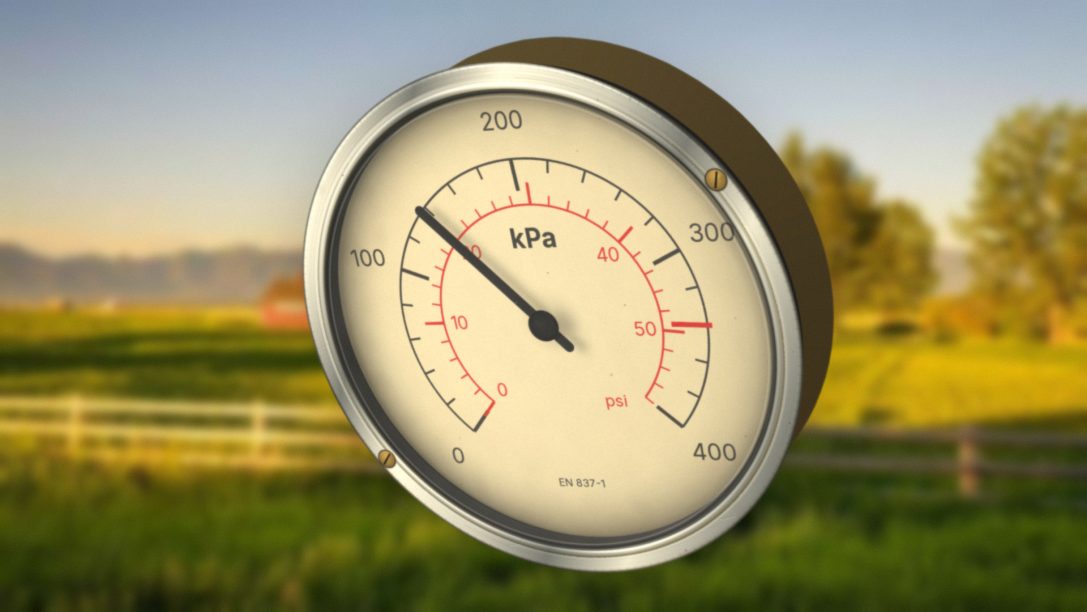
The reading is **140** kPa
